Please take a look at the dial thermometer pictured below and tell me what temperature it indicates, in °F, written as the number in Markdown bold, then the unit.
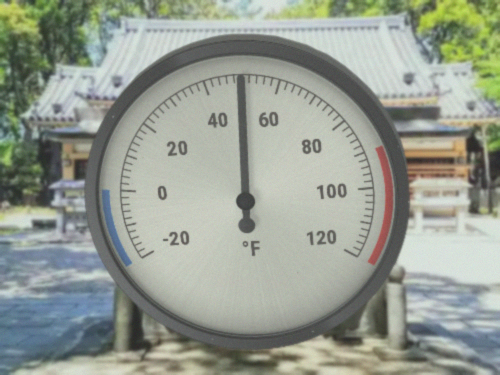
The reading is **50** °F
